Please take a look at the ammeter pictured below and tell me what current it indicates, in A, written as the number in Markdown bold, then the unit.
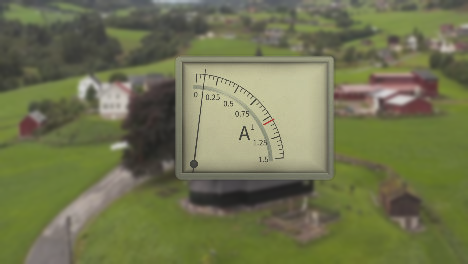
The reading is **0.1** A
